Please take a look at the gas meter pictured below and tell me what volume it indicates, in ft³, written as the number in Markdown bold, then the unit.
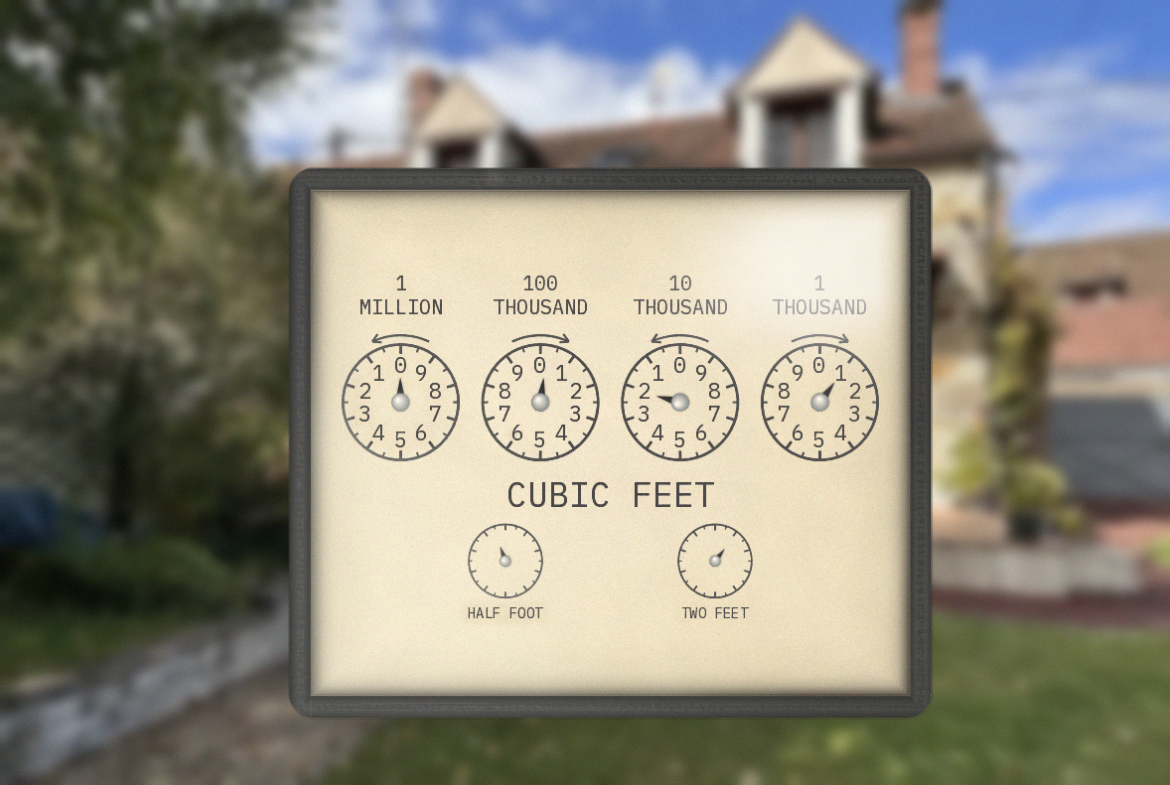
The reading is **2100** ft³
